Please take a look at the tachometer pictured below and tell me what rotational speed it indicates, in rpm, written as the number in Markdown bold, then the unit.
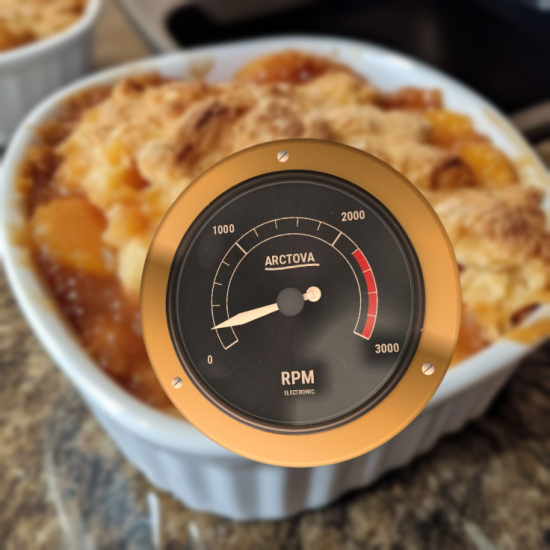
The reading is **200** rpm
